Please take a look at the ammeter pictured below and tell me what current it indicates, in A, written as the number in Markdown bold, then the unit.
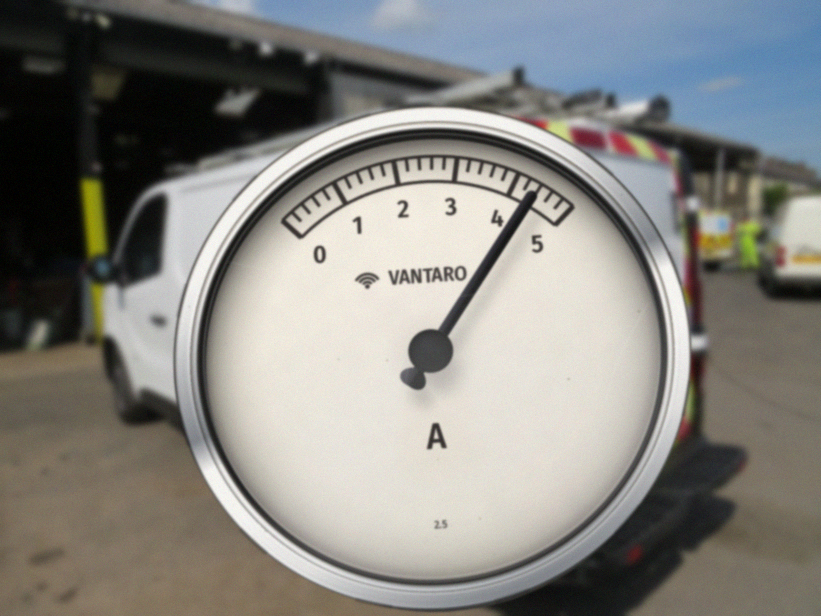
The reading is **4.4** A
